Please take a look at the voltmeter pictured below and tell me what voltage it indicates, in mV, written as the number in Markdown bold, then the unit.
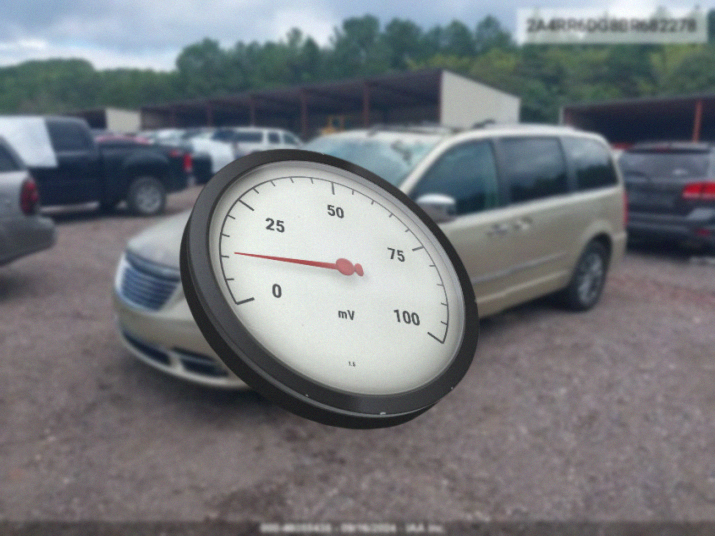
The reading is **10** mV
